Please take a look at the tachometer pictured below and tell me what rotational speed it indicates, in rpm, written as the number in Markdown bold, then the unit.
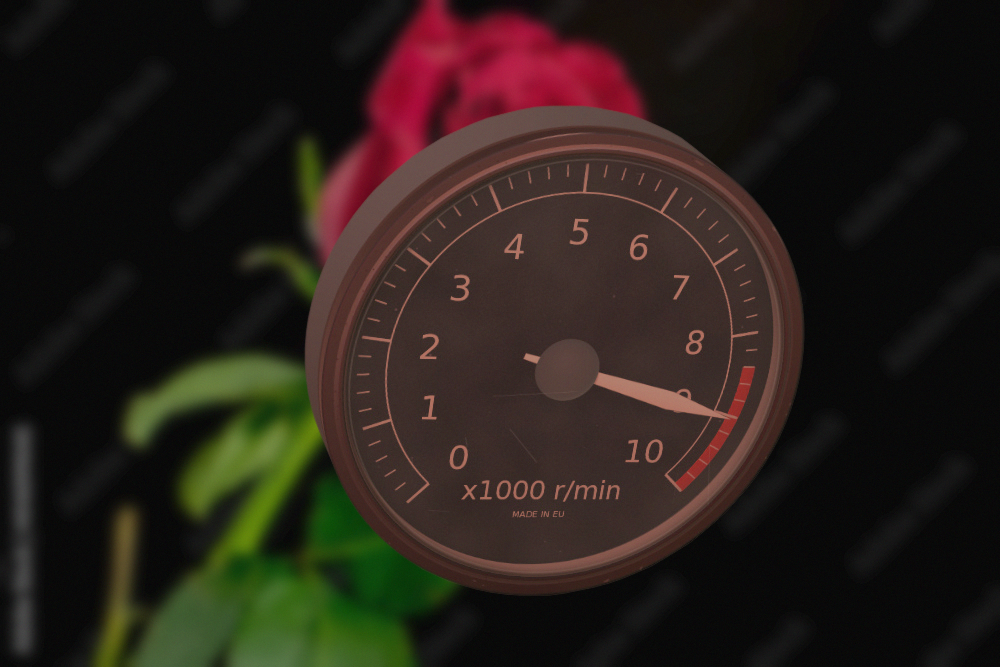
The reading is **9000** rpm
